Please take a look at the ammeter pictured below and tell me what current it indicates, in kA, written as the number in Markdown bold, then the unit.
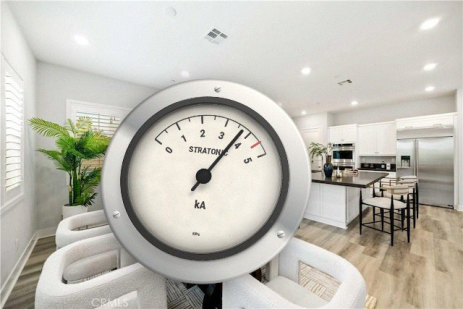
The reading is **3.75** kA
